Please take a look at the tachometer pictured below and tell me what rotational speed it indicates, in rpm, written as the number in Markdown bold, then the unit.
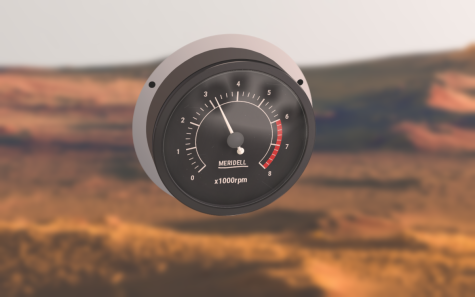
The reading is **3200** rpm
